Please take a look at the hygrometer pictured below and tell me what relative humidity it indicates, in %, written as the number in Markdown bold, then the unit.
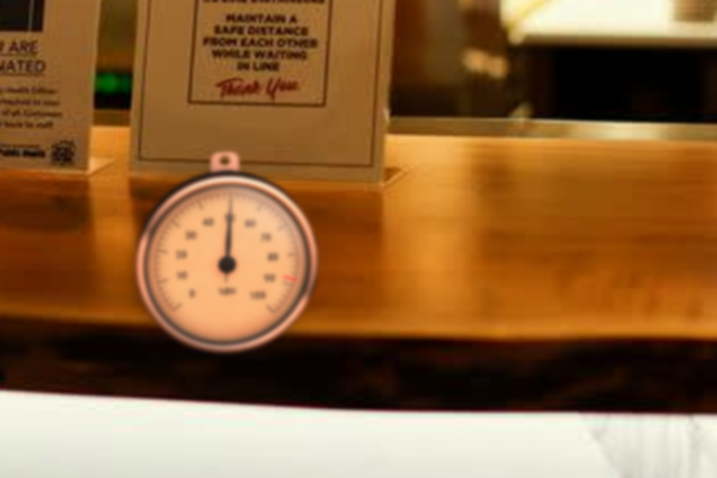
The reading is **50** %
